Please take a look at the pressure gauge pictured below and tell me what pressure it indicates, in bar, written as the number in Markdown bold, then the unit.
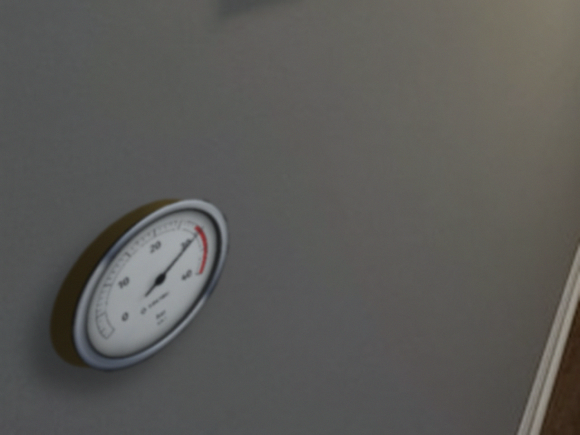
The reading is **30** bar
